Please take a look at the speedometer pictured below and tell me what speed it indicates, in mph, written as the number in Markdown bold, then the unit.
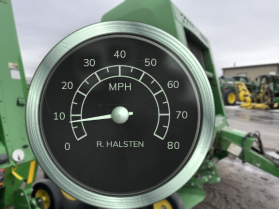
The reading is **7.5** mph
